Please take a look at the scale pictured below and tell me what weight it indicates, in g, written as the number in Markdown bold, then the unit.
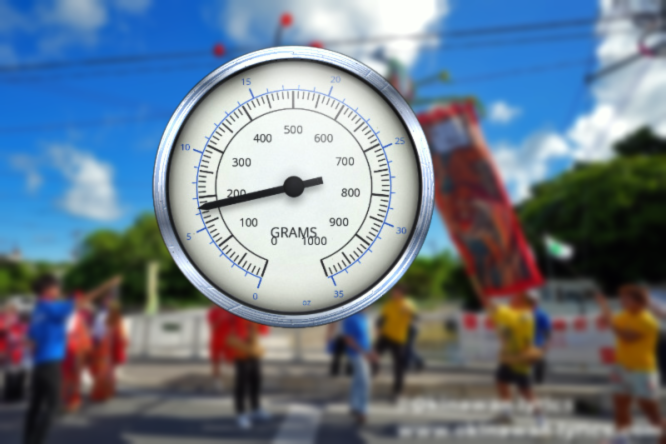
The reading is **180** g
